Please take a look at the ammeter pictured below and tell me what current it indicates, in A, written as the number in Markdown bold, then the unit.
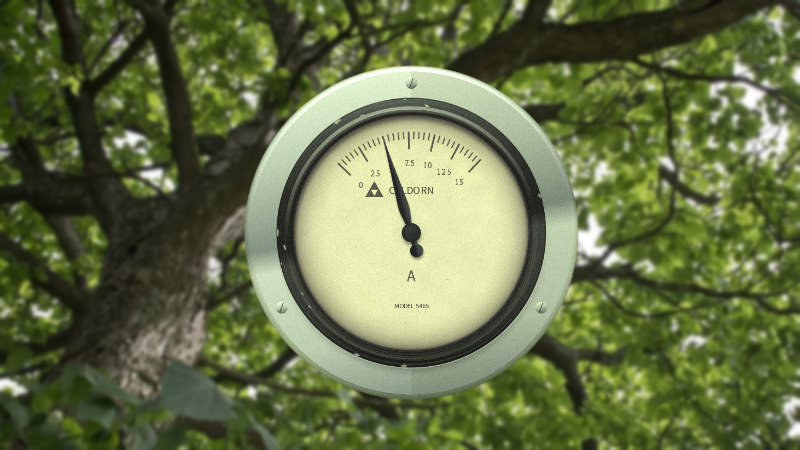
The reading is **5** A
